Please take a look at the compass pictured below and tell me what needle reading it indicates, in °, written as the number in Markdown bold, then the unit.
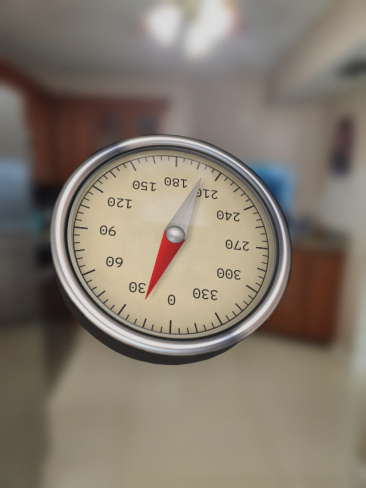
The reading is **20** °
